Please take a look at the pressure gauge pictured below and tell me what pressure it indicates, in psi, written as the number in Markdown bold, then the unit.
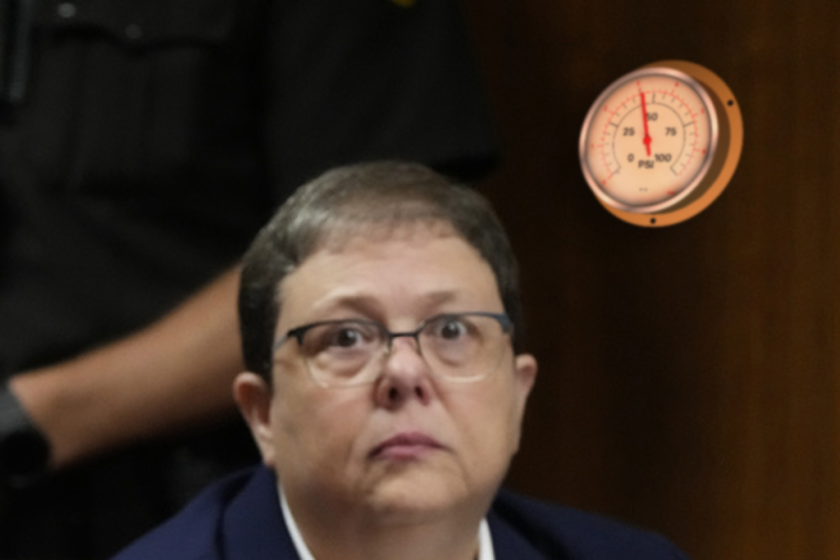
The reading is **45** psi
